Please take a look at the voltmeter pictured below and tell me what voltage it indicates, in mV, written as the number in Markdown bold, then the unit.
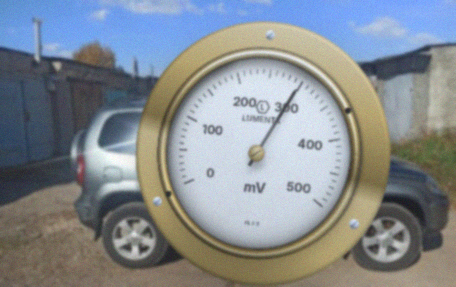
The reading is **300** mV
